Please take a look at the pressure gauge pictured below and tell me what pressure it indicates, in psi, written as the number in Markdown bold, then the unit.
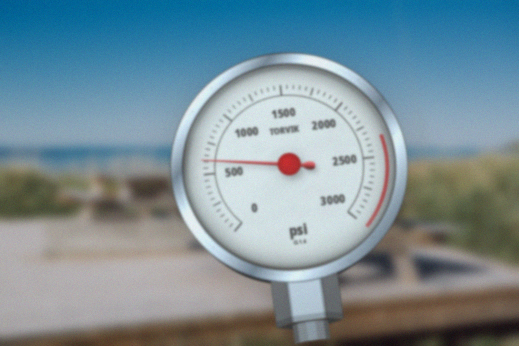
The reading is **600** psi
